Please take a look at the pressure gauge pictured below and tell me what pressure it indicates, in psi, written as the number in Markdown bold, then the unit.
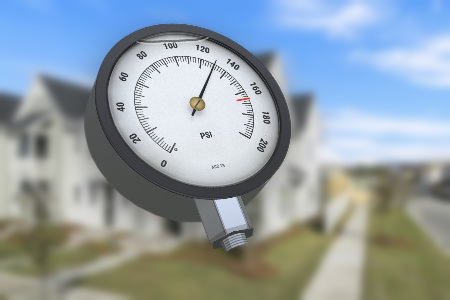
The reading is **130** psi
